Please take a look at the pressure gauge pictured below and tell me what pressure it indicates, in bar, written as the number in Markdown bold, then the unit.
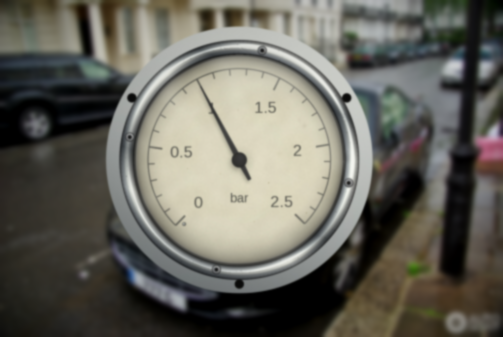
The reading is **1** bar
